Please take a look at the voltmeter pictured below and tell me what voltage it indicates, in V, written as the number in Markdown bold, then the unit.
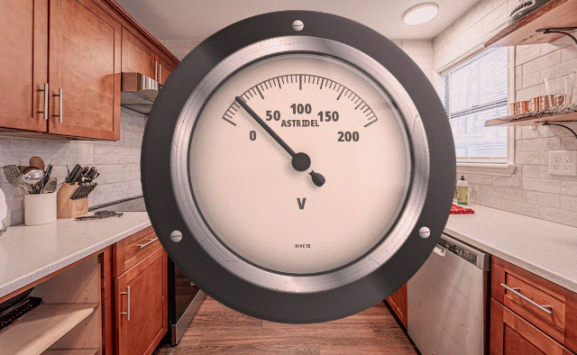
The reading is **25** V
